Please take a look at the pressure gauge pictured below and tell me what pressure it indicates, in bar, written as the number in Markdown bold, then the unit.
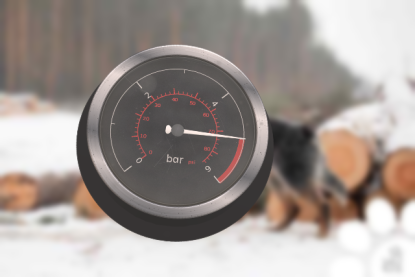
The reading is **5** bar
